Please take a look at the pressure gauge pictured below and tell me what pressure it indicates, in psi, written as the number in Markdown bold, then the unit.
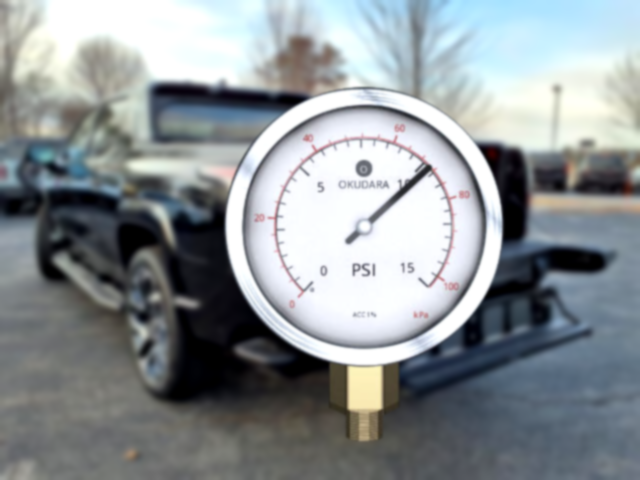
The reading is **10.25** psi
